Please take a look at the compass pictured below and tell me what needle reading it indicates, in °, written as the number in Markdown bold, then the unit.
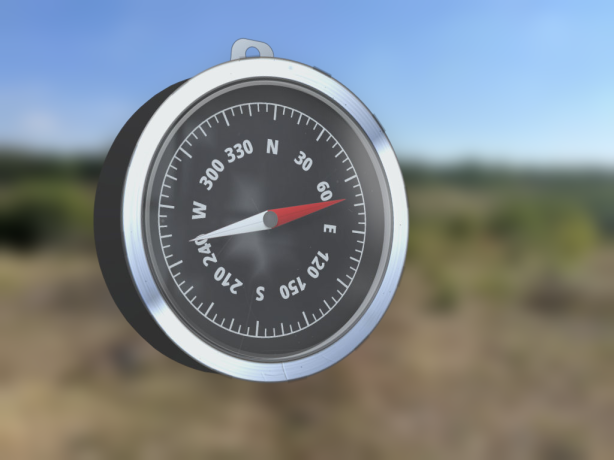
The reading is **70** °
